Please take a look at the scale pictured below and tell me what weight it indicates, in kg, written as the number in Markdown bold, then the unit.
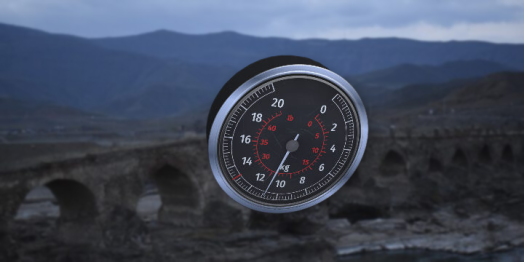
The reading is **11** kg
